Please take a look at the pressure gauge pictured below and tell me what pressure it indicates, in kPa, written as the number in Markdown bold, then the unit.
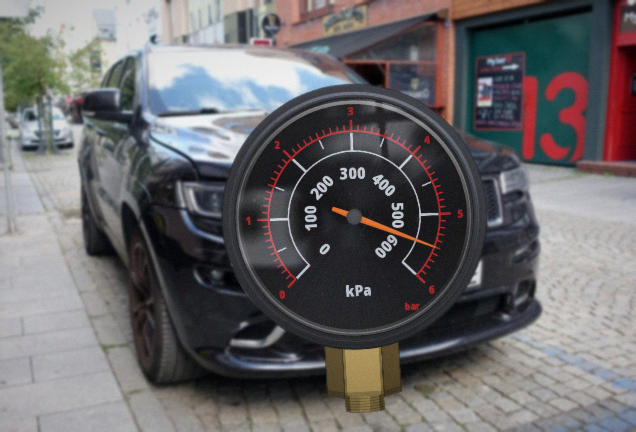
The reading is **550** kPa
